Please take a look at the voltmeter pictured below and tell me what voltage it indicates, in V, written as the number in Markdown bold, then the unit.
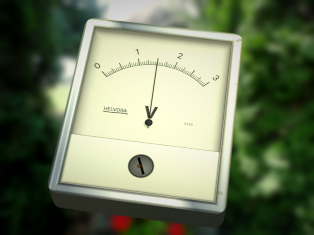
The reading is **1.5** V
